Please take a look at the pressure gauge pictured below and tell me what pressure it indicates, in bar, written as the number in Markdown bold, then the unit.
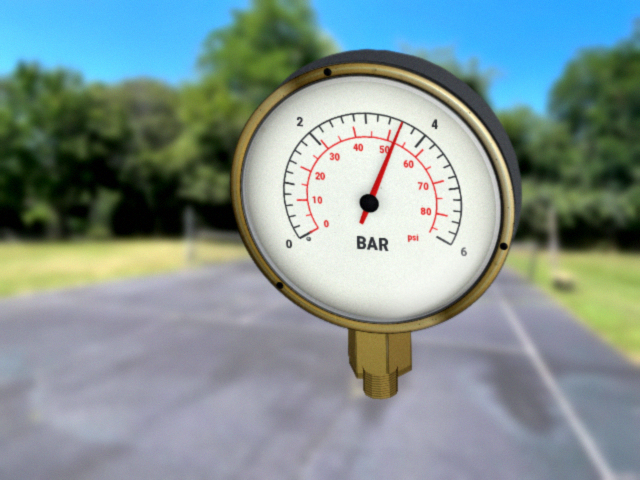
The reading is **3.6** bar
